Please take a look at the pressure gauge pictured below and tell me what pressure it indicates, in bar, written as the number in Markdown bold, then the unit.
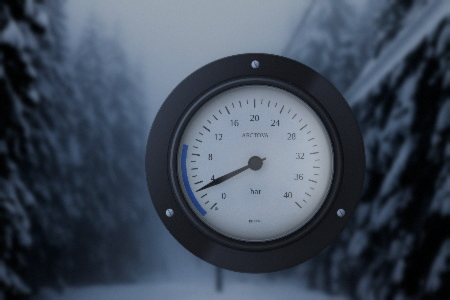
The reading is **3** bar
